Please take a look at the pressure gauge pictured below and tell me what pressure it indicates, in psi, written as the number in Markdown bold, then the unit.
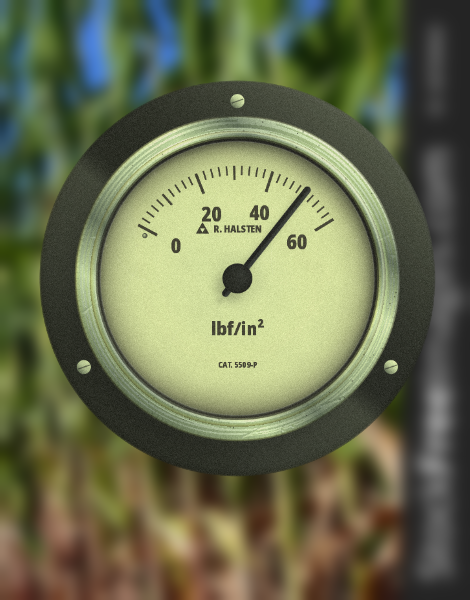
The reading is **50** psi
